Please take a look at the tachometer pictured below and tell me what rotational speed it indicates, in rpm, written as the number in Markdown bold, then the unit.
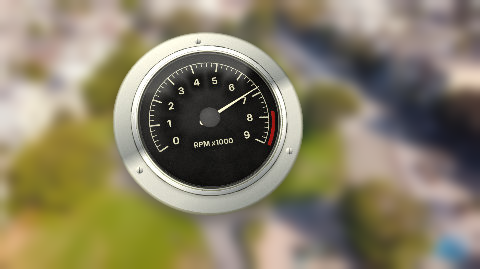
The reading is **6800** rpm
